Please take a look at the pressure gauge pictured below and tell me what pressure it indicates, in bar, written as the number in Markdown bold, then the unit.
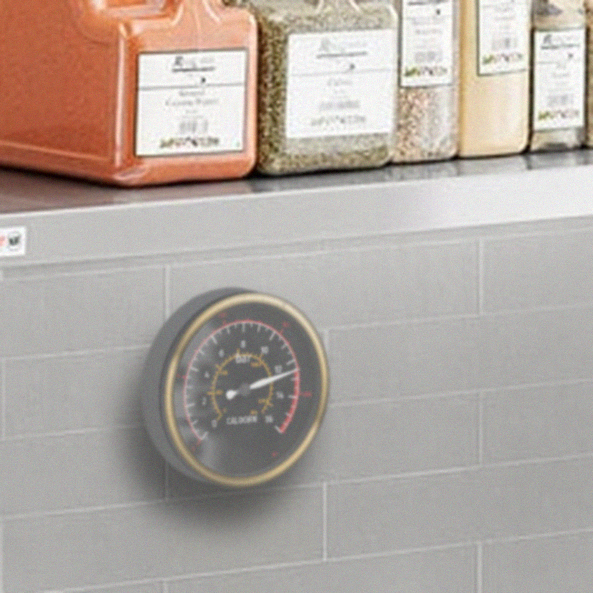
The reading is **12.5** bar
